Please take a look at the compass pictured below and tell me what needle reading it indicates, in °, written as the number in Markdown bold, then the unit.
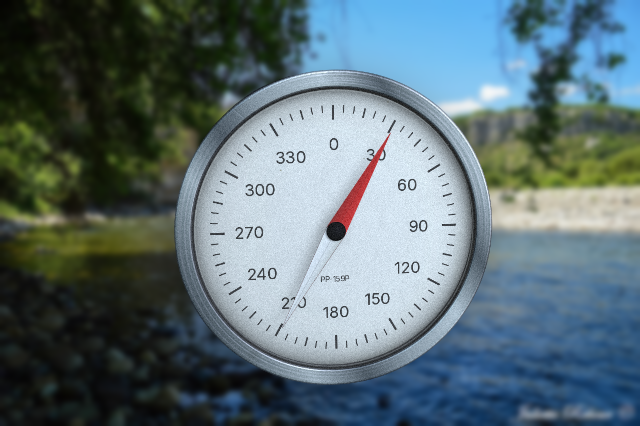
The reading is **30** °
